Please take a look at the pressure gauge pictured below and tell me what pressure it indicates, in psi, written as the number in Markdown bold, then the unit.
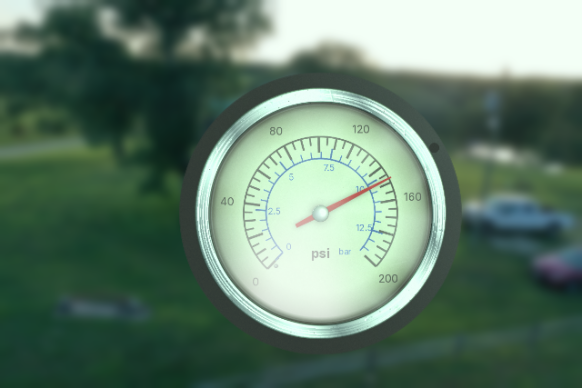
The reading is **147.5** psi
